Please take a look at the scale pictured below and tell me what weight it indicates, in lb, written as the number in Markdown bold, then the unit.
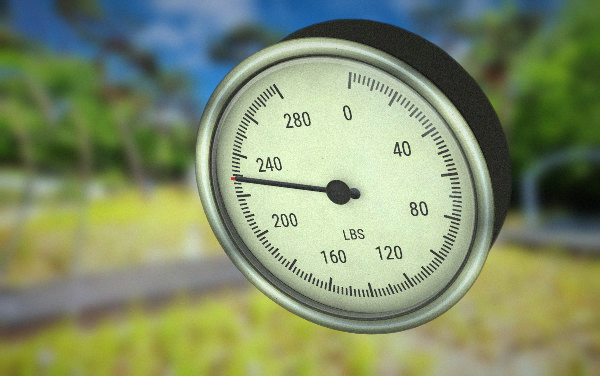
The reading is **230** lb
